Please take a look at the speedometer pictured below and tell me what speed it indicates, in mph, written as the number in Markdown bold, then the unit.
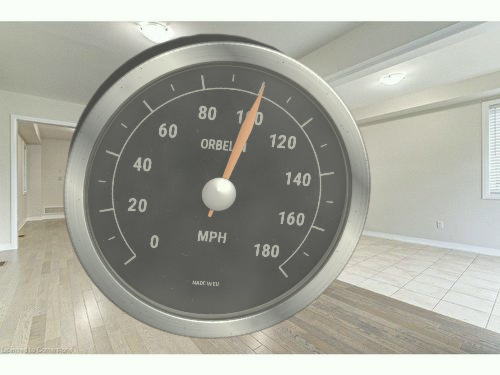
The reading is **100** mph
